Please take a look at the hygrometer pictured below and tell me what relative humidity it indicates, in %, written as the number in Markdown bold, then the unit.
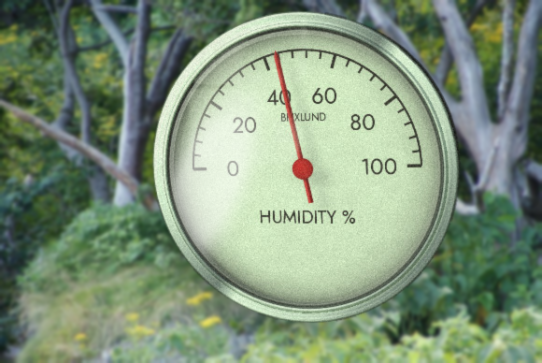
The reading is **44** %
